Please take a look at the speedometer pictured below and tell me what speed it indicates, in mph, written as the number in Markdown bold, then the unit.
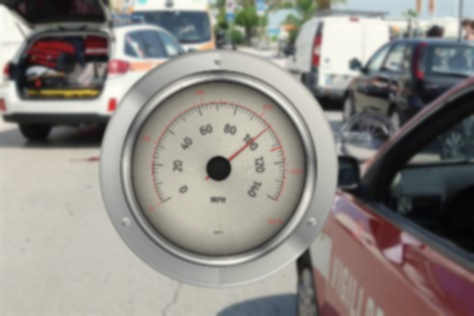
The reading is **100** mph
